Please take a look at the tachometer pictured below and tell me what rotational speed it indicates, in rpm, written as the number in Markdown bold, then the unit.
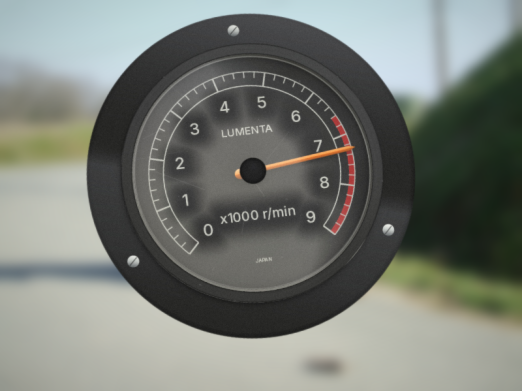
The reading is **7300** rpm
